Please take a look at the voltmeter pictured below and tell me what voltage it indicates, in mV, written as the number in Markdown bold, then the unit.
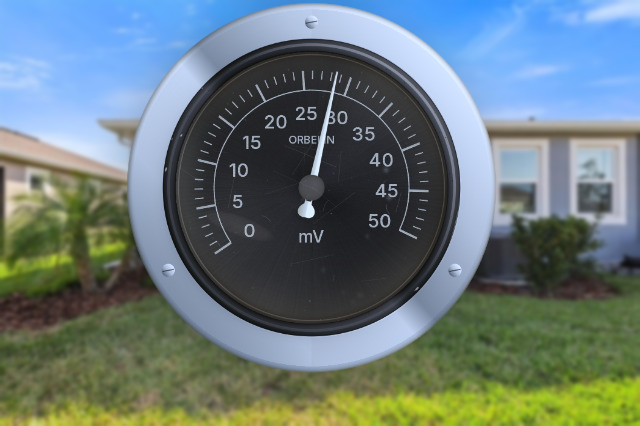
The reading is **28.5** mV
